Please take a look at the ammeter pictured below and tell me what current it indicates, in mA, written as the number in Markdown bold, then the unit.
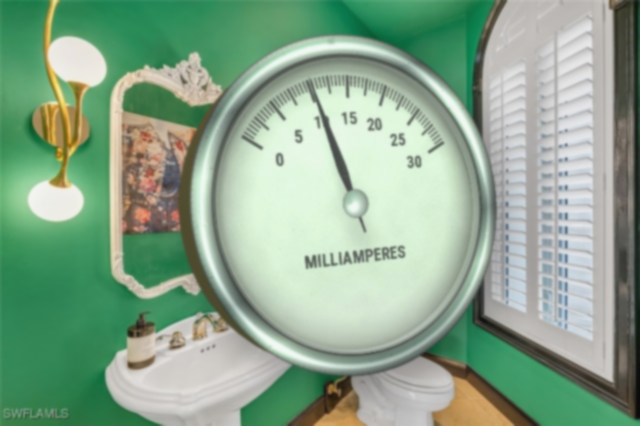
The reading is **10** mA
